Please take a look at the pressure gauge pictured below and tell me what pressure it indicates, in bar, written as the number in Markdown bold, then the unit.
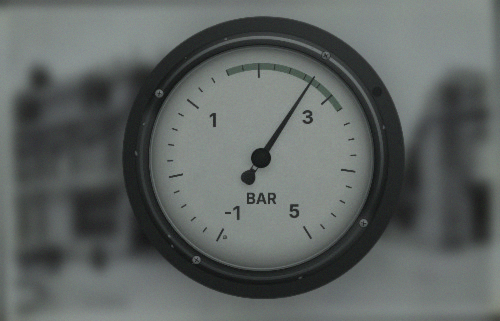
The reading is **2.7** bar
